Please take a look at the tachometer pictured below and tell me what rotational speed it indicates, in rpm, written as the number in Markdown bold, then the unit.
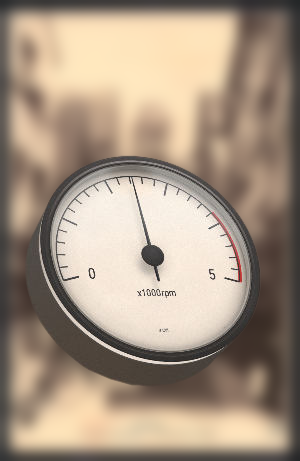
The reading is **2400** rpm
